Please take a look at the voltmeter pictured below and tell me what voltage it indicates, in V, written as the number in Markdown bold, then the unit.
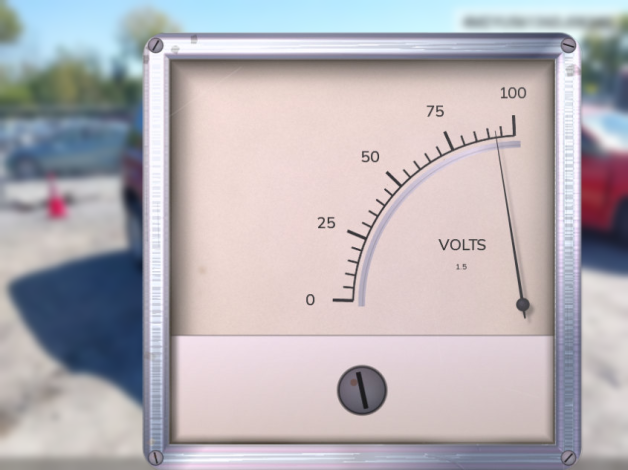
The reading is **92.5** V
